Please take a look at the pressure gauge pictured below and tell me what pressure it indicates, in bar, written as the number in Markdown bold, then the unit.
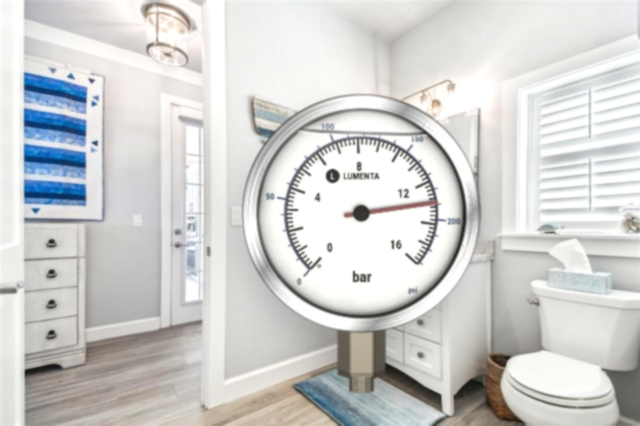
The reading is **13** bar
